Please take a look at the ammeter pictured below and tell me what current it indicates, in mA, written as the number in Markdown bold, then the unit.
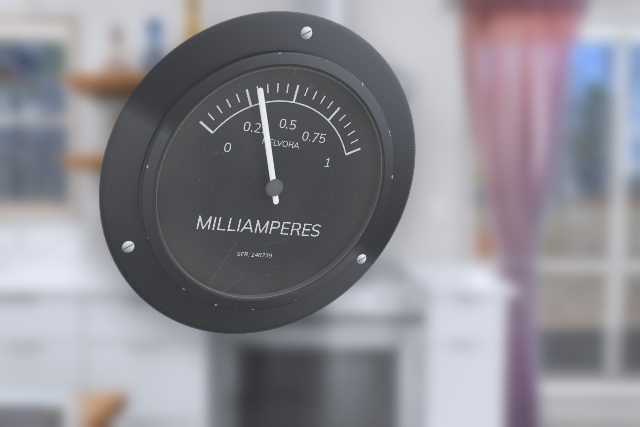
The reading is **0.3** mA
